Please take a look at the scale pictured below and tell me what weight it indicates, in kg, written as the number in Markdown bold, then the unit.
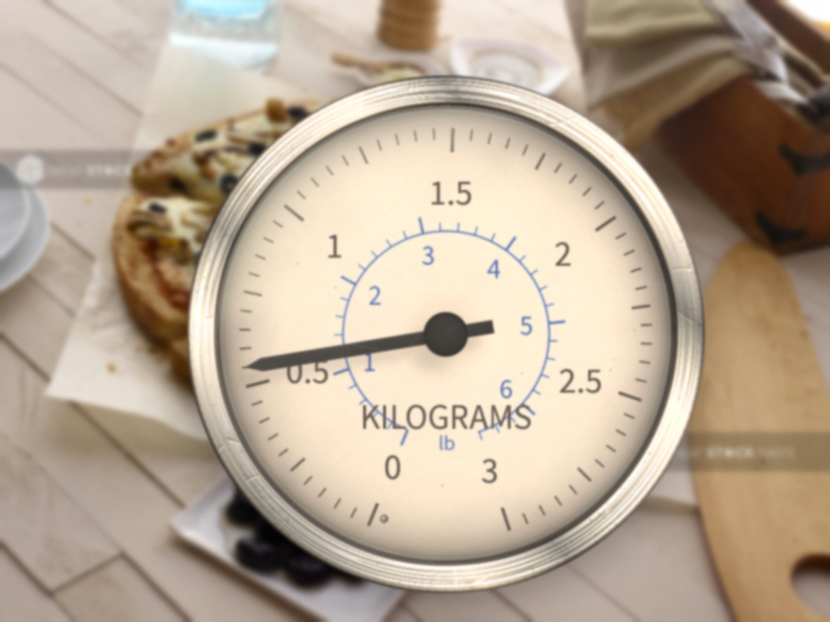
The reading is **0.55** kg
